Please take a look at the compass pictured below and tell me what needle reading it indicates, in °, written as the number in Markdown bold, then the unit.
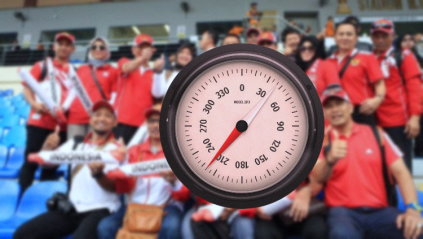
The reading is **220** °
